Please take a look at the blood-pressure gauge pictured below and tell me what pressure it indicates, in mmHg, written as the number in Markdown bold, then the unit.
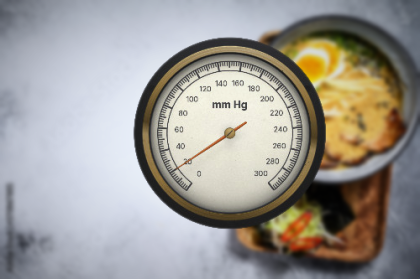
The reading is **20** mmHg
